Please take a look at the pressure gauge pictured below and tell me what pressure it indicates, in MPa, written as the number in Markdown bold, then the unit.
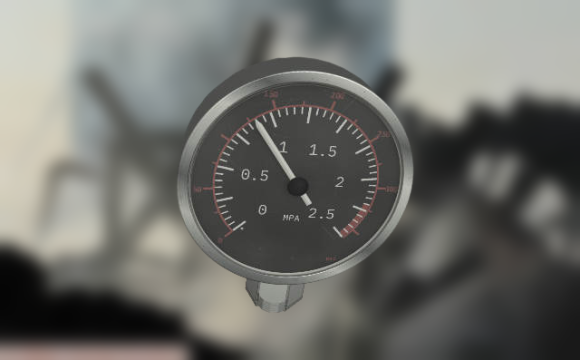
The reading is **0.9** MPa
